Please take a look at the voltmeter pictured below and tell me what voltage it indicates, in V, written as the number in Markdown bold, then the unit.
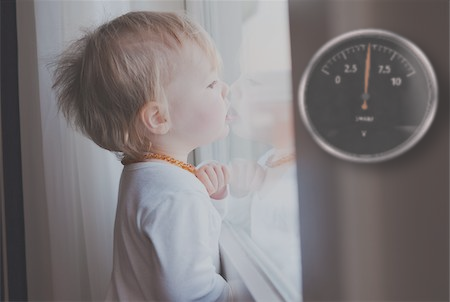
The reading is **5** V
